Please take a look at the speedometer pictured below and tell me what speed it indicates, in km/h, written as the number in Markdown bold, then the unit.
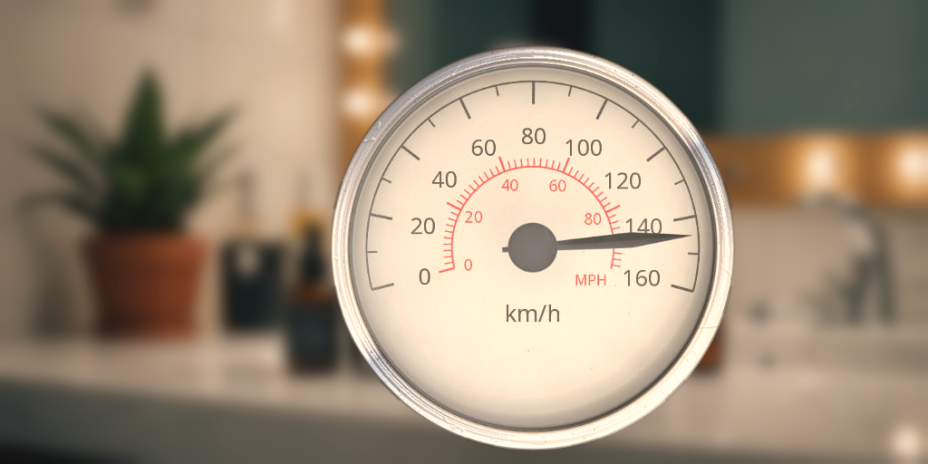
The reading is **145** km/h
